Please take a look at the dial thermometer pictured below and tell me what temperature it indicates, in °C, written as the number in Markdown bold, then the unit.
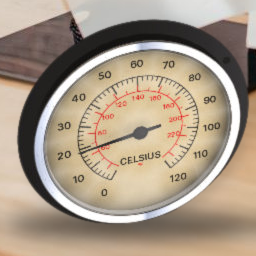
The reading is **20** °C
